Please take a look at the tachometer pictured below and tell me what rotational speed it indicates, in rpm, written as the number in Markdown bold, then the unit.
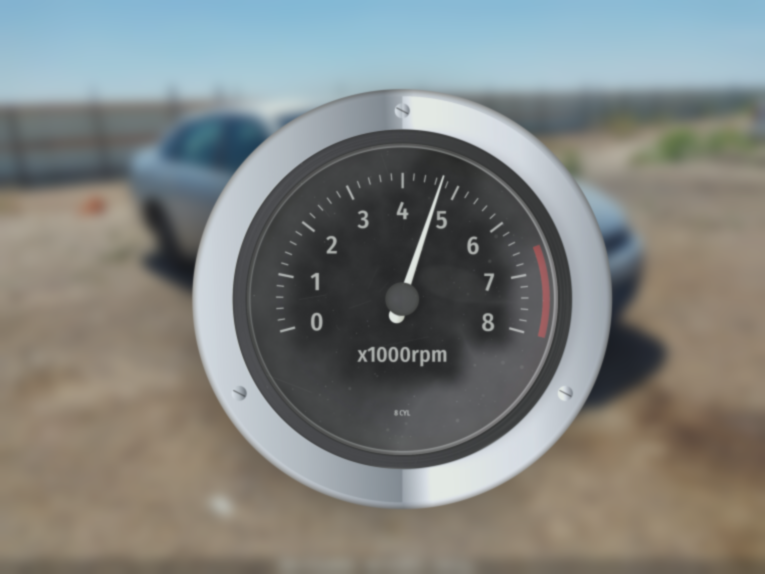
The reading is **4700** rpm
